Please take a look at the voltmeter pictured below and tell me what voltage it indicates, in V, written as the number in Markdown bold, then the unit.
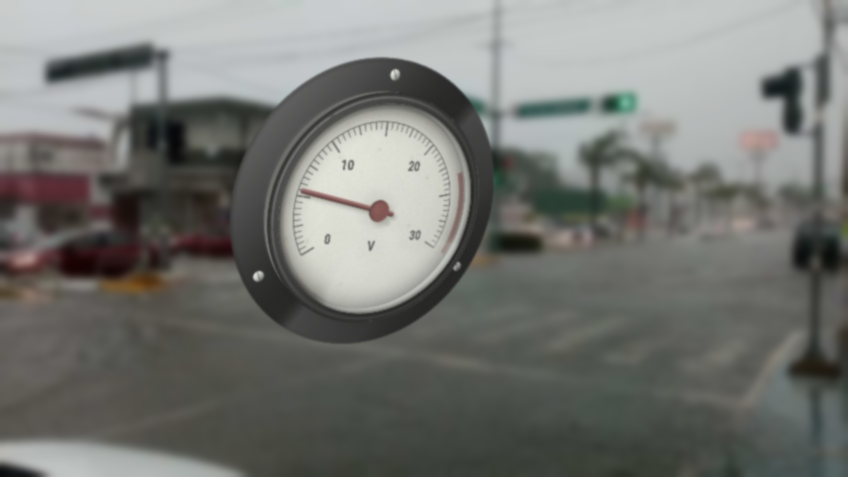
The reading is **5.5** V
